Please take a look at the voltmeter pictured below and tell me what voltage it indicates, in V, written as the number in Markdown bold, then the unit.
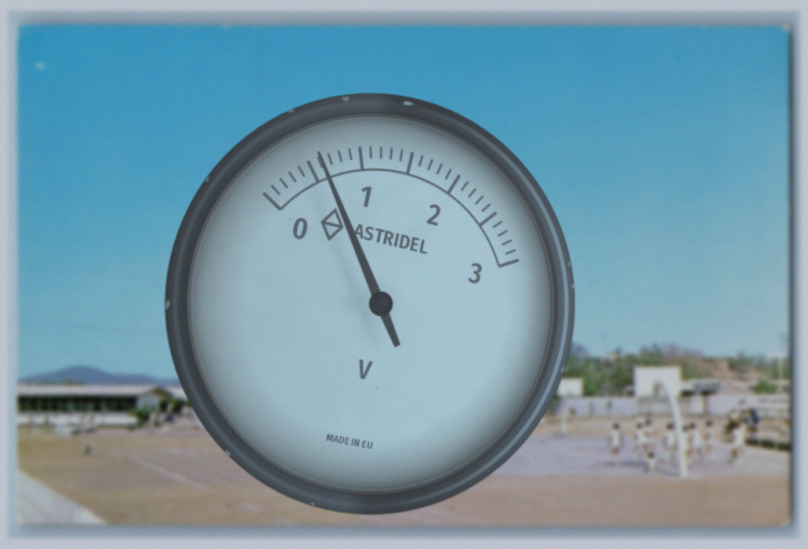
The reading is **0.6** V
